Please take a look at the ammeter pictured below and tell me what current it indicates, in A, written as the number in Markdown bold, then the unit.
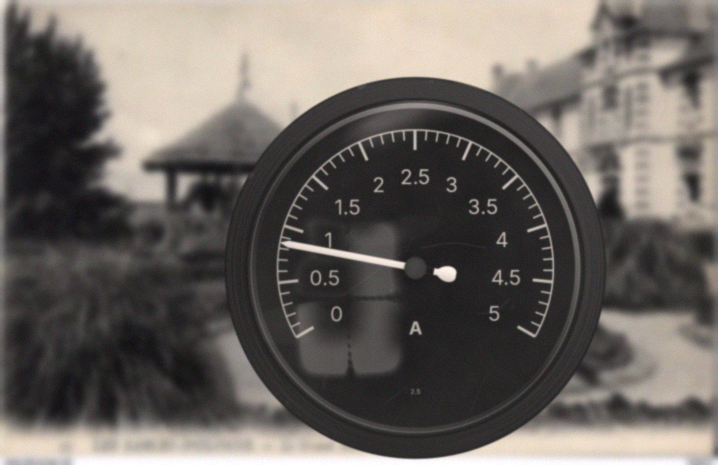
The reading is **0.85** A
